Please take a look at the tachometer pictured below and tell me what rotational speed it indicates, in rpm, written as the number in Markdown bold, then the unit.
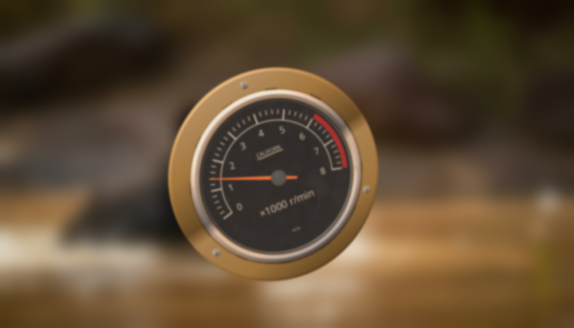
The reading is **1400** rpm
